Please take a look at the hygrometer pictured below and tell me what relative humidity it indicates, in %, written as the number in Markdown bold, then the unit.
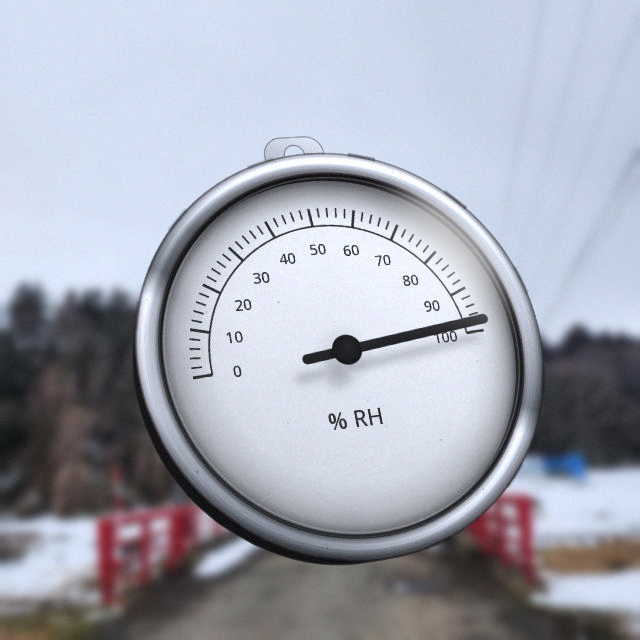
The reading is **98** %
